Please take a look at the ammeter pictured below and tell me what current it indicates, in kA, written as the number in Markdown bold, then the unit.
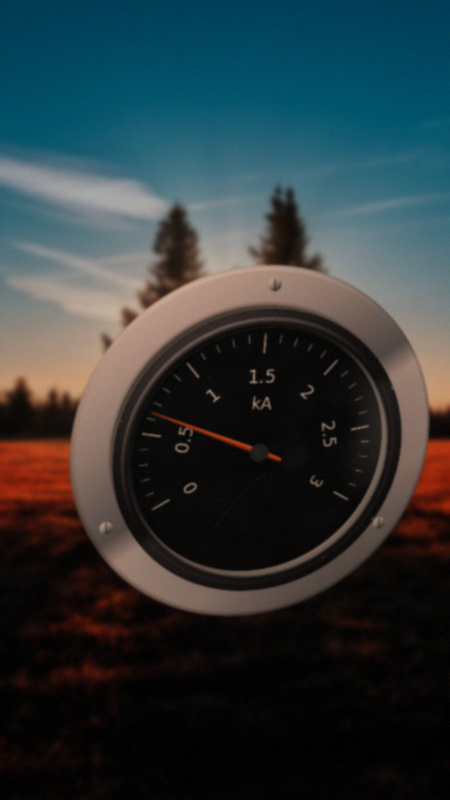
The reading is **0.65** kA
